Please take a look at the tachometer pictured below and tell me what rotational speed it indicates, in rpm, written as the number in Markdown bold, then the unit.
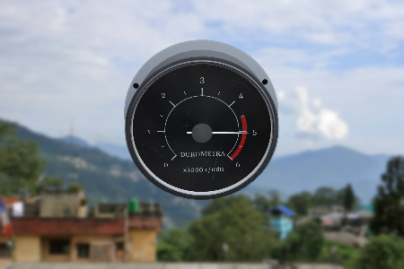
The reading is **5000** rpm
